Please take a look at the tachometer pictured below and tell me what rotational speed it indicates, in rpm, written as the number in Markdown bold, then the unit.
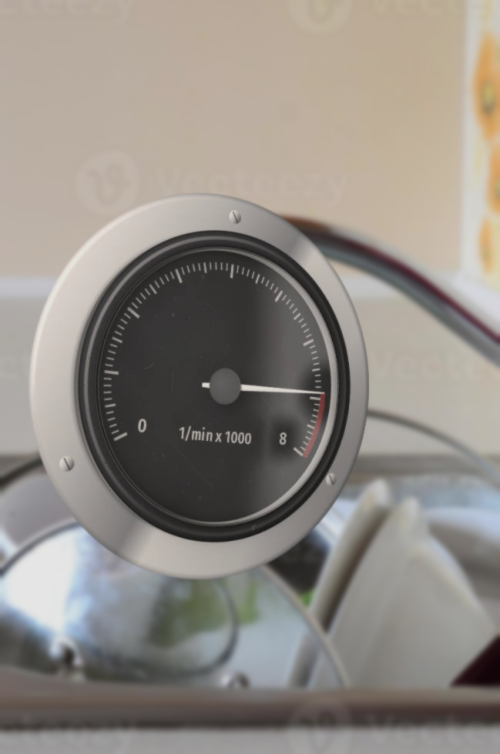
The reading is **6900** rpm
